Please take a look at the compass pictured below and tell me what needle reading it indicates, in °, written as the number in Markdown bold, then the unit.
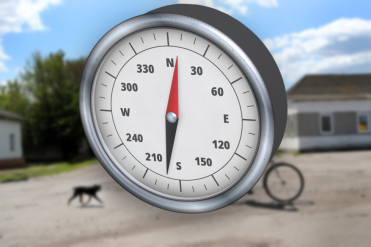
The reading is **10** °
